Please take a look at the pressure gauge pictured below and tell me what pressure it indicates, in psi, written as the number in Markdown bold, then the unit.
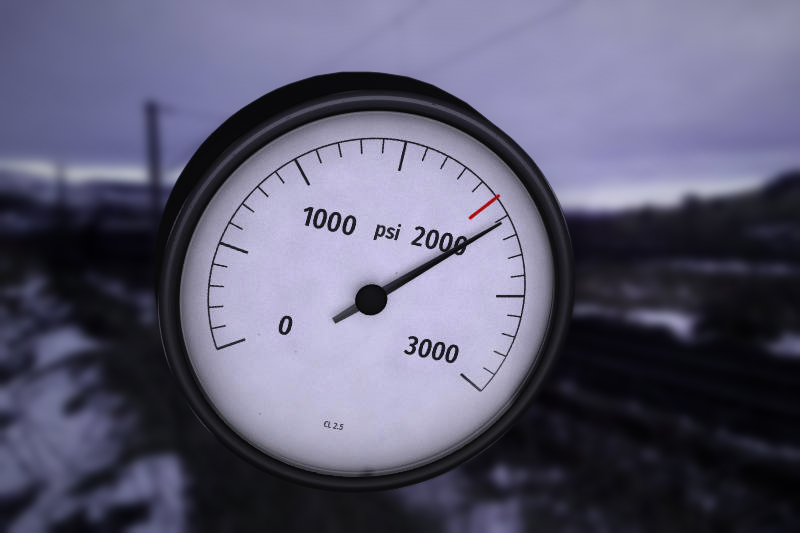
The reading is **2100** psi
